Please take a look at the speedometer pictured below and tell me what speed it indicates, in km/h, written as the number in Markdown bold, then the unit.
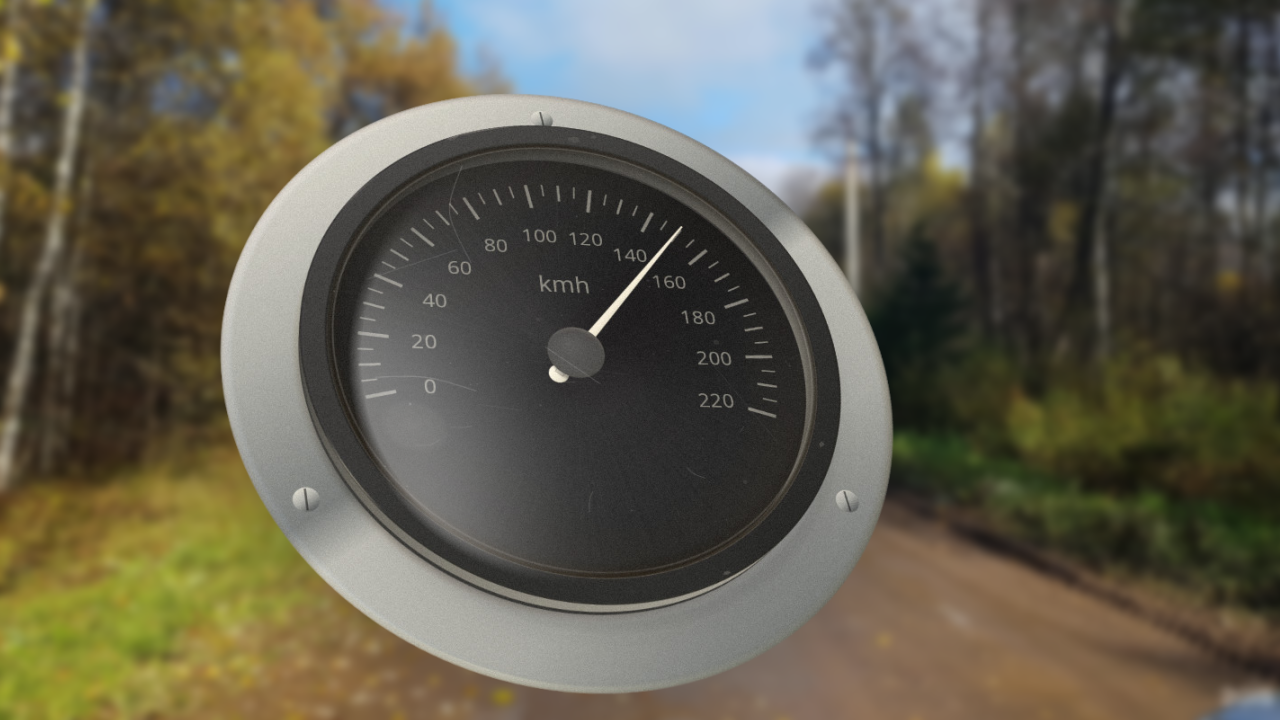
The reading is **150** km/h
